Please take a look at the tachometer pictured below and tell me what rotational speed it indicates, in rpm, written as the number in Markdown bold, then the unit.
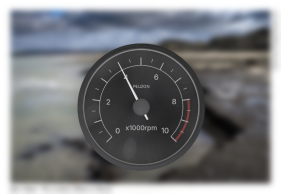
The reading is **4000** rpm
